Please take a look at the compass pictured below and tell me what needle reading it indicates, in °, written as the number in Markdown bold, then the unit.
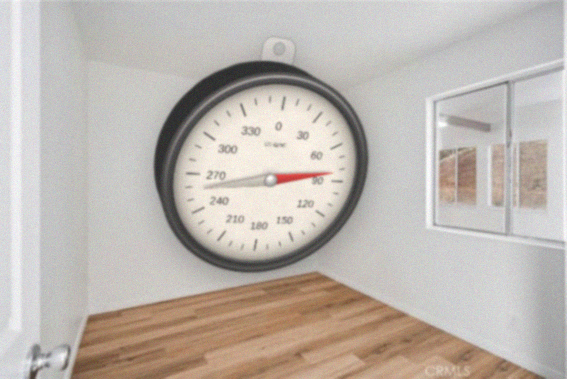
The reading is **80** °
